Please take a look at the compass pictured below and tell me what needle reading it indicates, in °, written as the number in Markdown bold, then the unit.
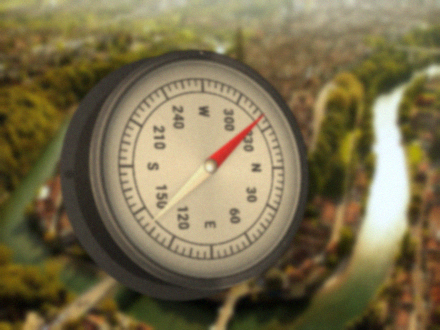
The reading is **320** °
